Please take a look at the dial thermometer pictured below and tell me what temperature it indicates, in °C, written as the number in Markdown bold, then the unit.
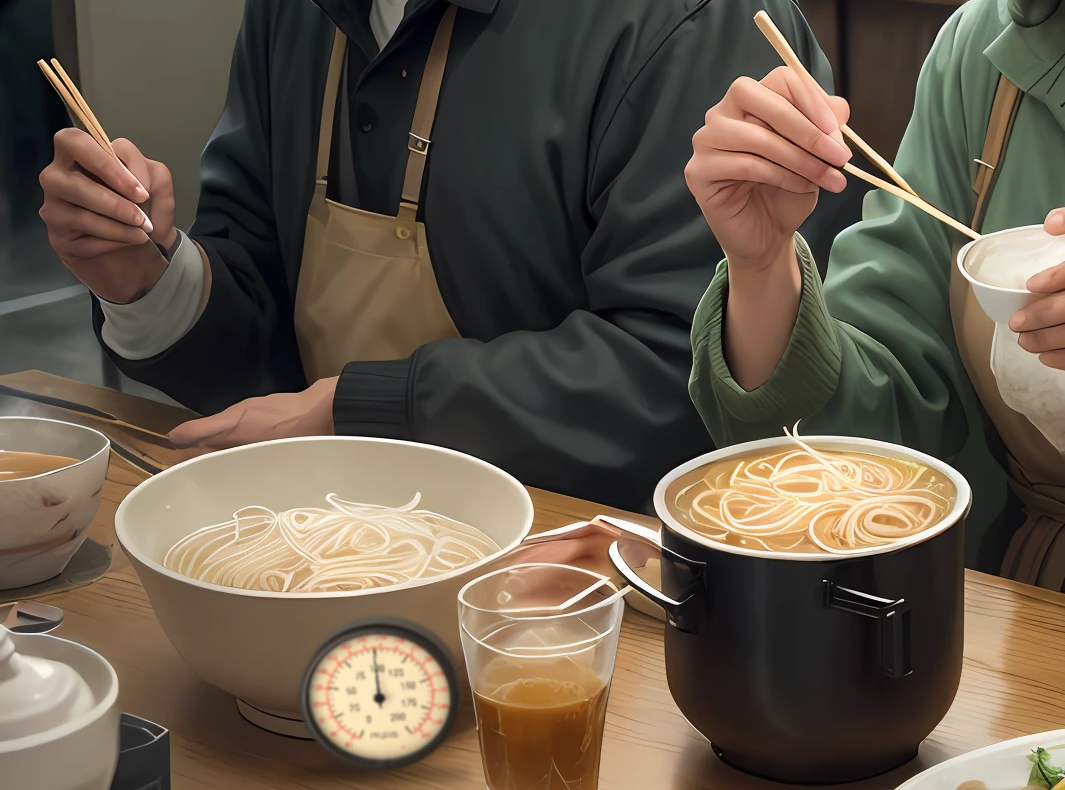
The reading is **100** °C
